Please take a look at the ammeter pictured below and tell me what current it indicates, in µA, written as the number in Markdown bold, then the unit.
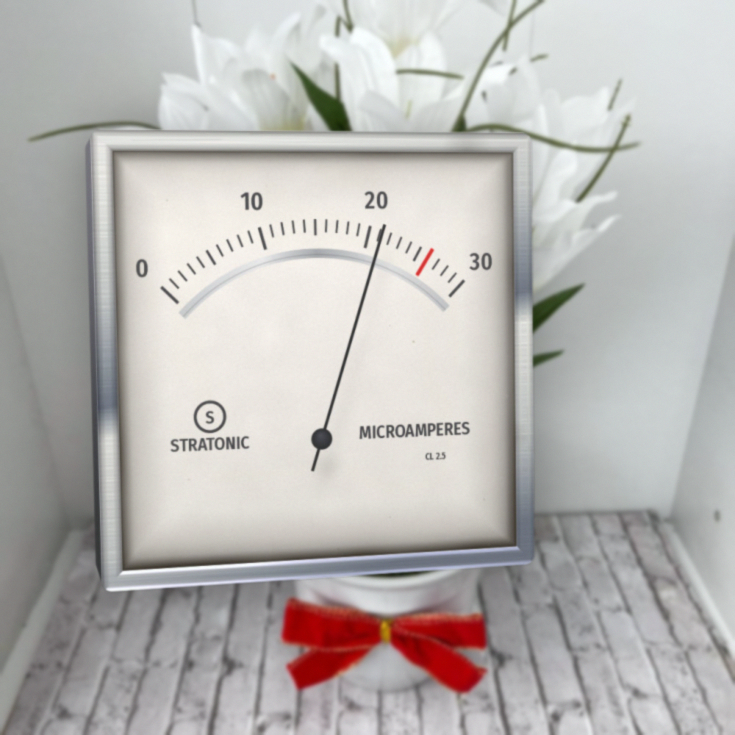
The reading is **21** µA
